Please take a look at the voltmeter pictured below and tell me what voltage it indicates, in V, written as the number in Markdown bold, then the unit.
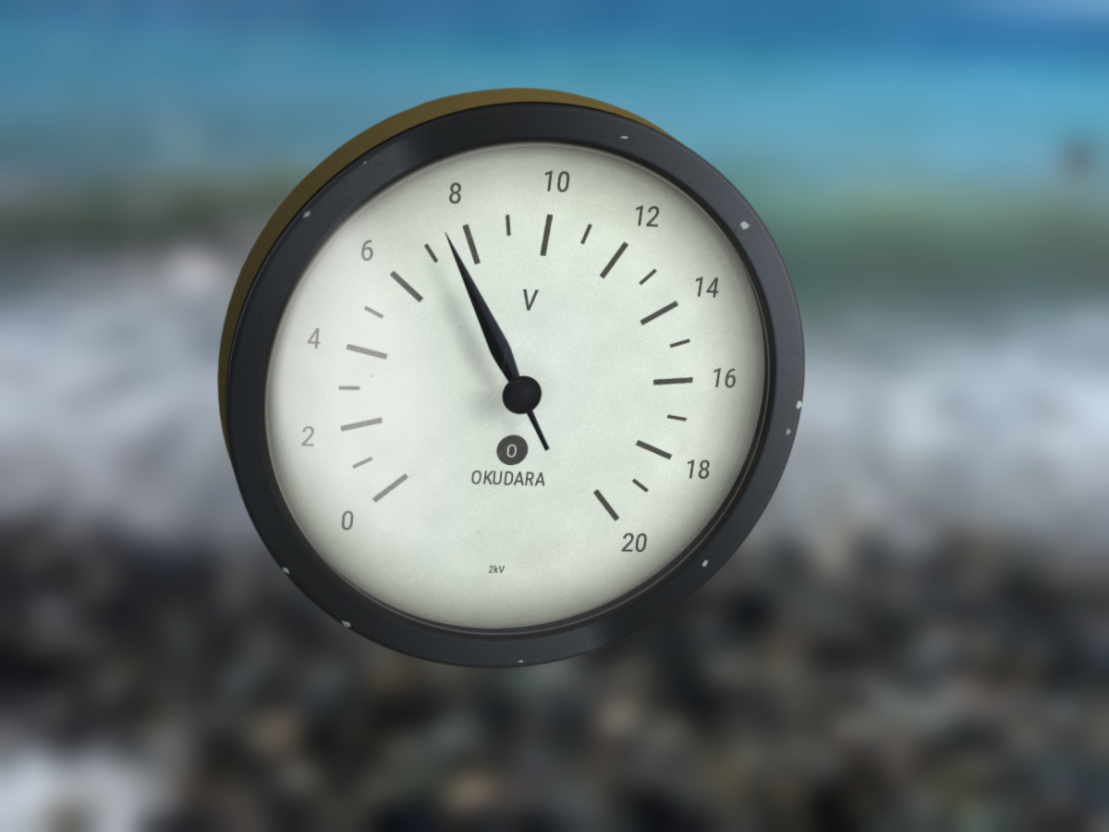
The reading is **7.5** V
